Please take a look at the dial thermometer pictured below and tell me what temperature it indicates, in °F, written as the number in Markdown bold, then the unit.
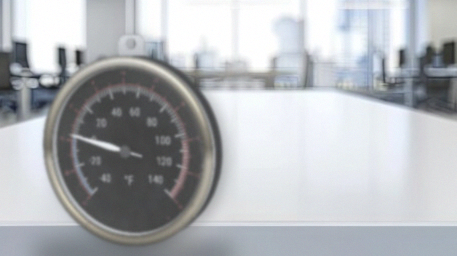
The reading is **0** °F
